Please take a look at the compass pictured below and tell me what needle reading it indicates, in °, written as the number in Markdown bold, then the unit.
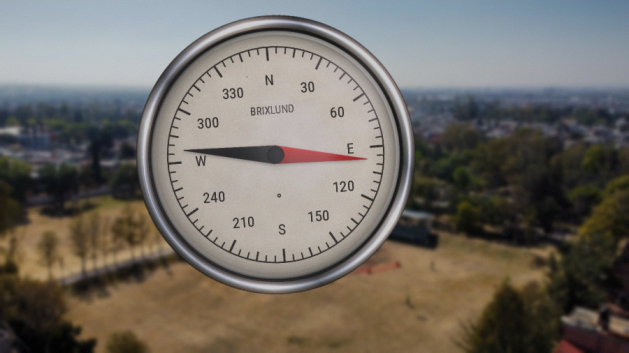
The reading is **97.5** °
